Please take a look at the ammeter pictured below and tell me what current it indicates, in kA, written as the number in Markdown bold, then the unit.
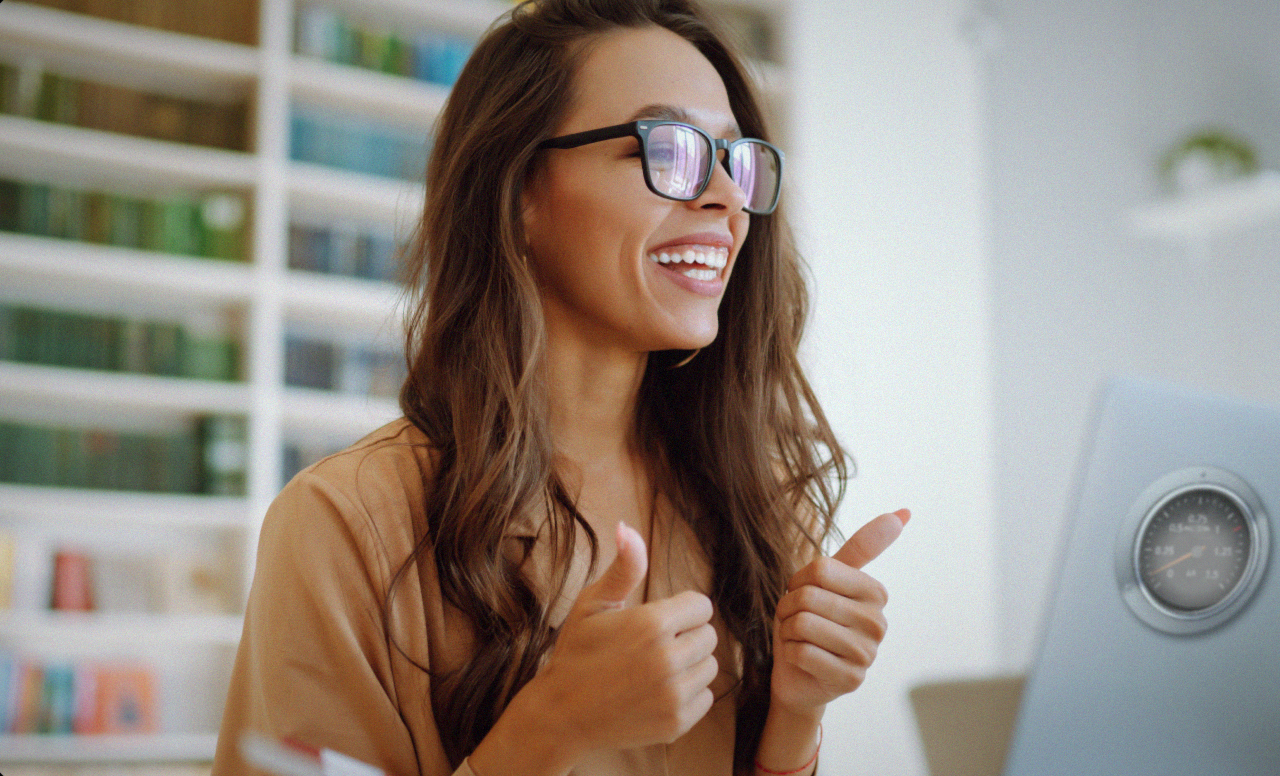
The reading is **0.1** kA
